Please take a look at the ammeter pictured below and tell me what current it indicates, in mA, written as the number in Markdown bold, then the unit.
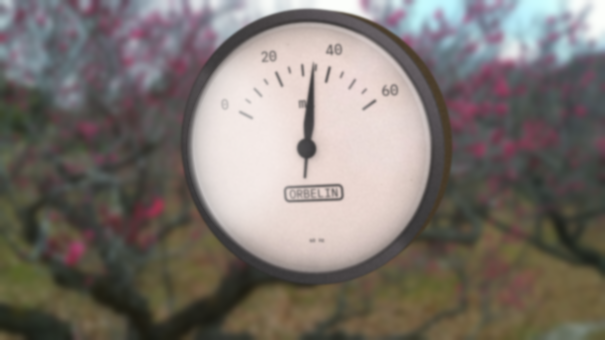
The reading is **35** mA
